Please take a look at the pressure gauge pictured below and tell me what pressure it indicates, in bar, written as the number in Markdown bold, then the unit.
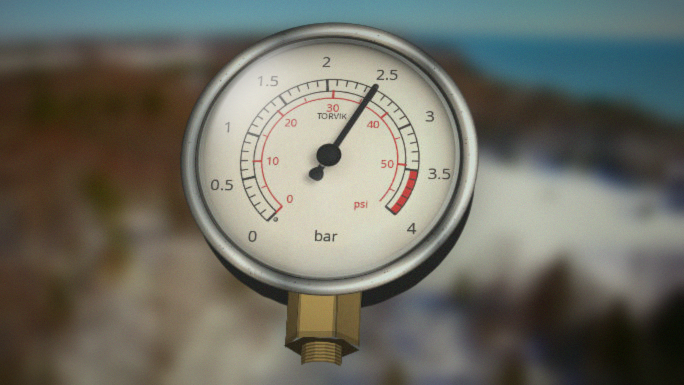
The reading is **2.5** bar
